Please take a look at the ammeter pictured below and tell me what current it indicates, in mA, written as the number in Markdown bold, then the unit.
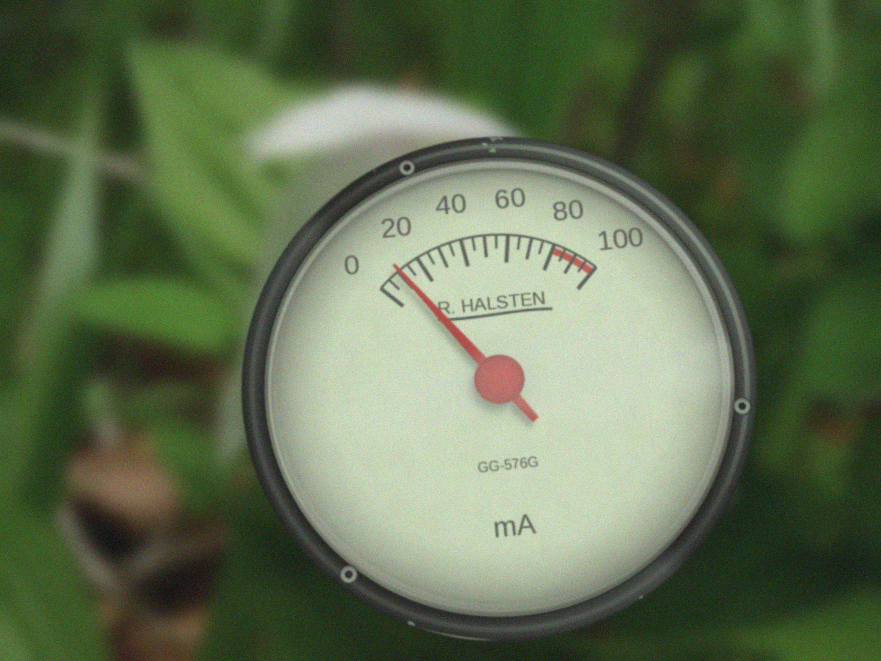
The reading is **10** mA
